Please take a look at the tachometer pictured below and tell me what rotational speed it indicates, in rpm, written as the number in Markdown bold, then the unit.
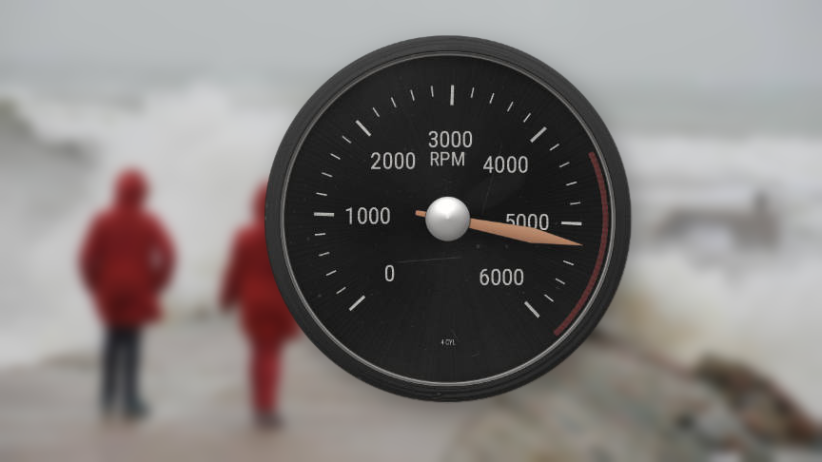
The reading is **5200** rpm
